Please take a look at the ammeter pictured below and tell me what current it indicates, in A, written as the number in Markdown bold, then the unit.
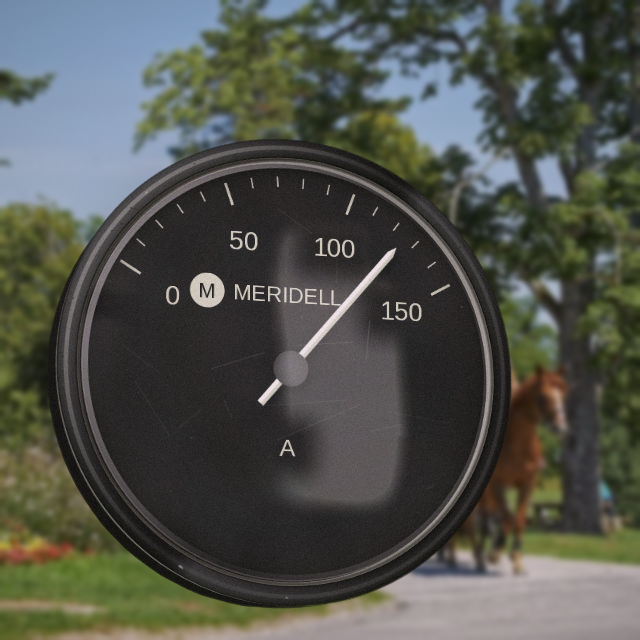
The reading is **125** A
